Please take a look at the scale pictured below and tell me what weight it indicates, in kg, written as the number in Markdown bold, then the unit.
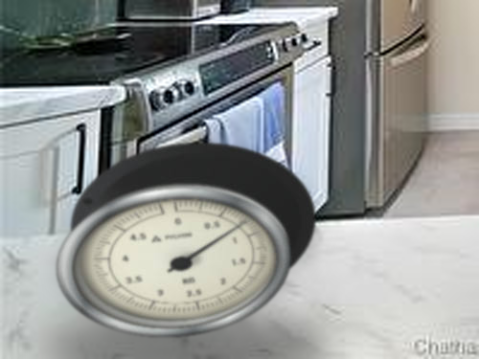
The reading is **0.75** kg
